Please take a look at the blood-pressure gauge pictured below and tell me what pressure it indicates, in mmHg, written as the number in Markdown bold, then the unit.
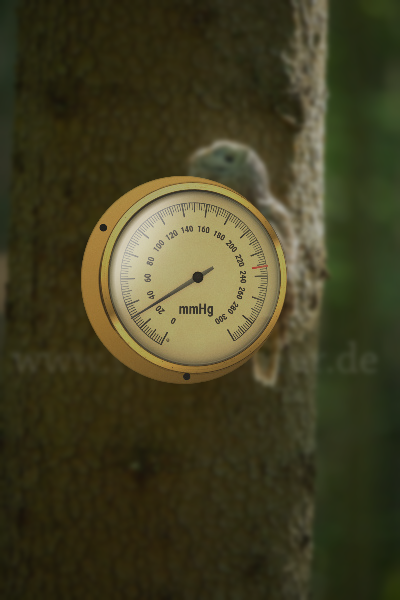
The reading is **30** mmHg
